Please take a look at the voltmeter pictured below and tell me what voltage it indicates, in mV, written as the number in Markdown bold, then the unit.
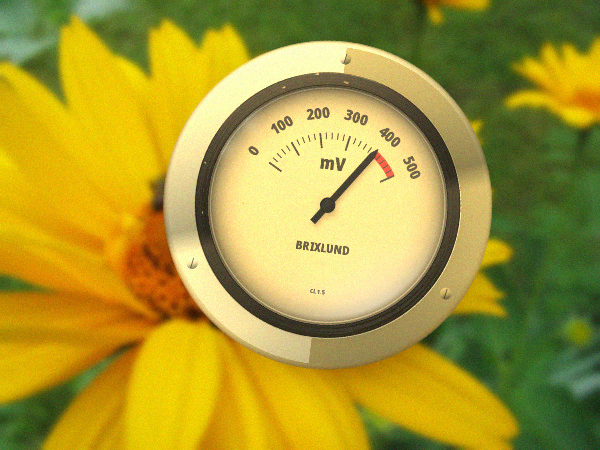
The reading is **400** mV
